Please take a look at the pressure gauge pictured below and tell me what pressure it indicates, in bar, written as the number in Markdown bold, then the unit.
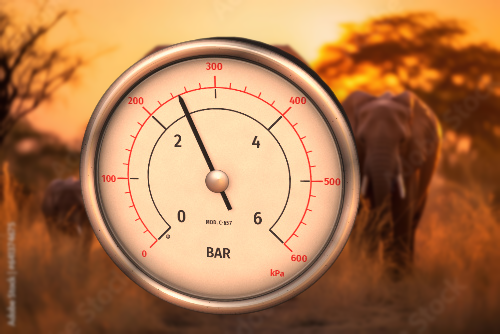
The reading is **2.5** bar
